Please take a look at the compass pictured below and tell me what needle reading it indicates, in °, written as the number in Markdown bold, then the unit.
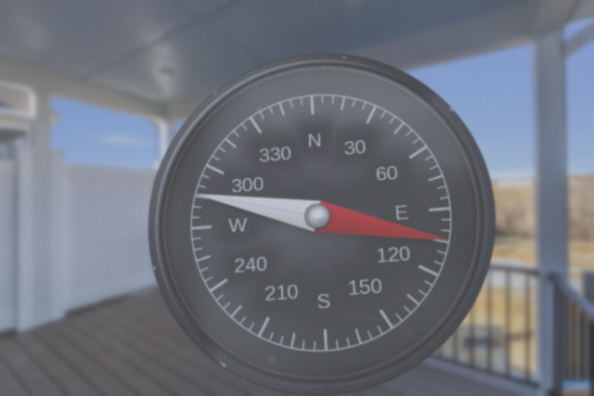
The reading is **105** °
